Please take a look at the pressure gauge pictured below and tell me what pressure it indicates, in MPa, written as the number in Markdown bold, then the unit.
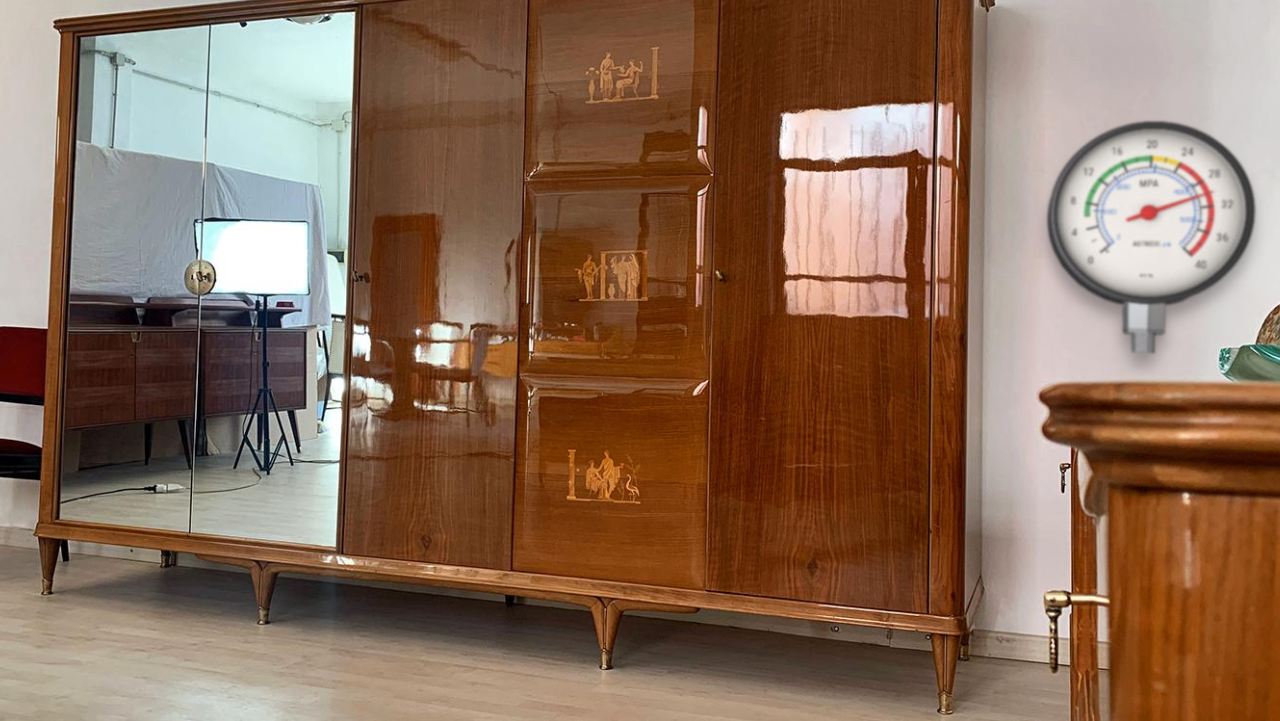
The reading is **30** MPa
